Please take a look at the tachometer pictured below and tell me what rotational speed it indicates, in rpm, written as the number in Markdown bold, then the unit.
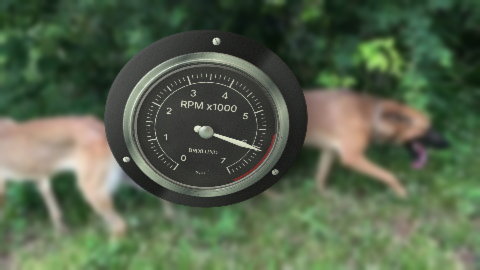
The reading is **6000** rpm
